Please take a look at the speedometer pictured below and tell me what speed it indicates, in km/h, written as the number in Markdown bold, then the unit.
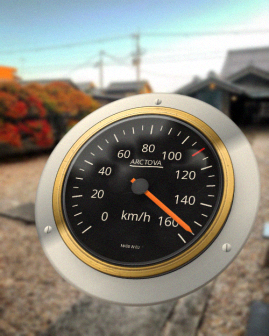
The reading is **155** km/h
